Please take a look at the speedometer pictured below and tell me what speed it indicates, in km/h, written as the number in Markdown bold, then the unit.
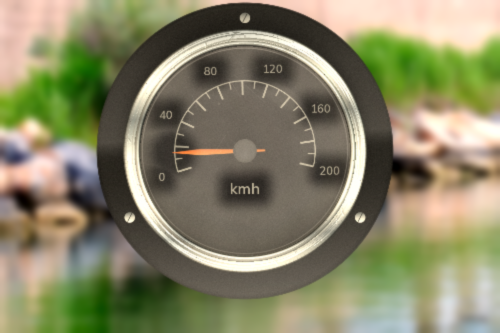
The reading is **15** km/h
